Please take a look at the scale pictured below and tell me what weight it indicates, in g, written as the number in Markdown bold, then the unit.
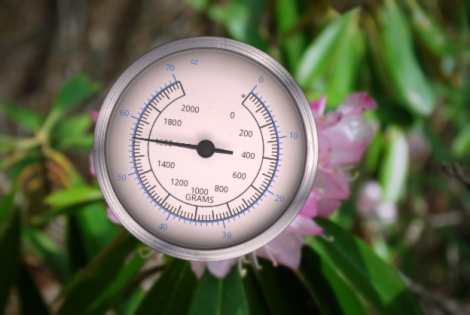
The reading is **1600** g
